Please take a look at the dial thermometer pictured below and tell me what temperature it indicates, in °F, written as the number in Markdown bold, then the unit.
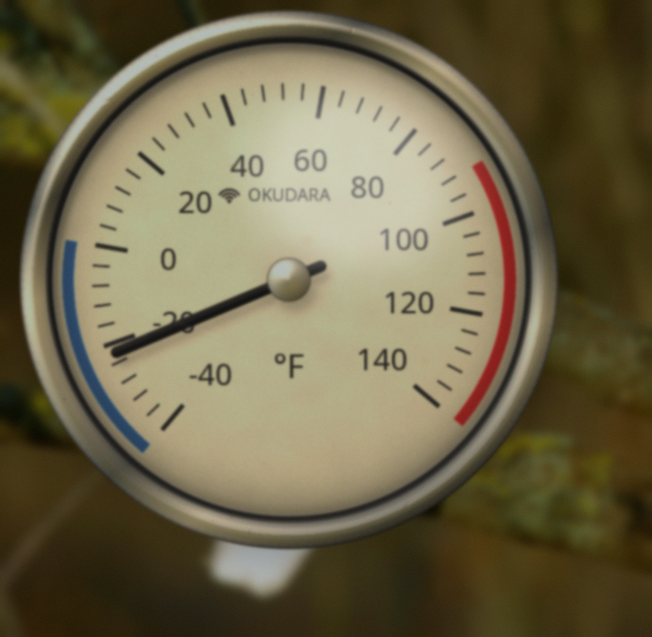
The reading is **-22** °F
